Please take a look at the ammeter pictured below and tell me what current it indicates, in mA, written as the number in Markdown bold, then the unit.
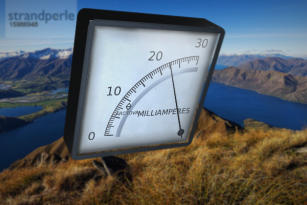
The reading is **22.5** mA
